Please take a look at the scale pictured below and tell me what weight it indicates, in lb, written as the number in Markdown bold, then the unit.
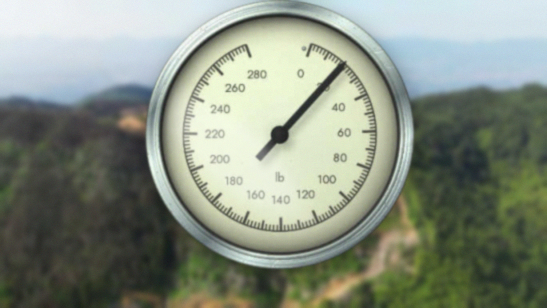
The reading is **20** lb
